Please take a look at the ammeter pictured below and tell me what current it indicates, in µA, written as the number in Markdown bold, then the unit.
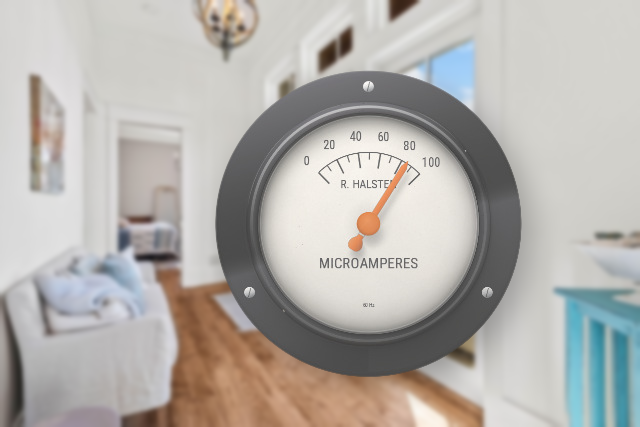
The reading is **85** µA
